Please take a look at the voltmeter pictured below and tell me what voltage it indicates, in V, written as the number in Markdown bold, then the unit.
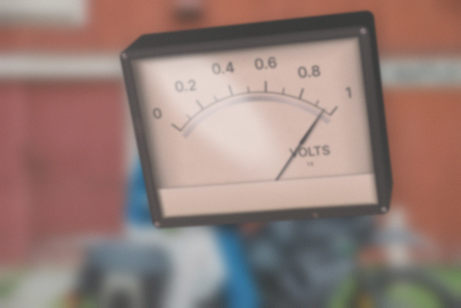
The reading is **0.95** V
